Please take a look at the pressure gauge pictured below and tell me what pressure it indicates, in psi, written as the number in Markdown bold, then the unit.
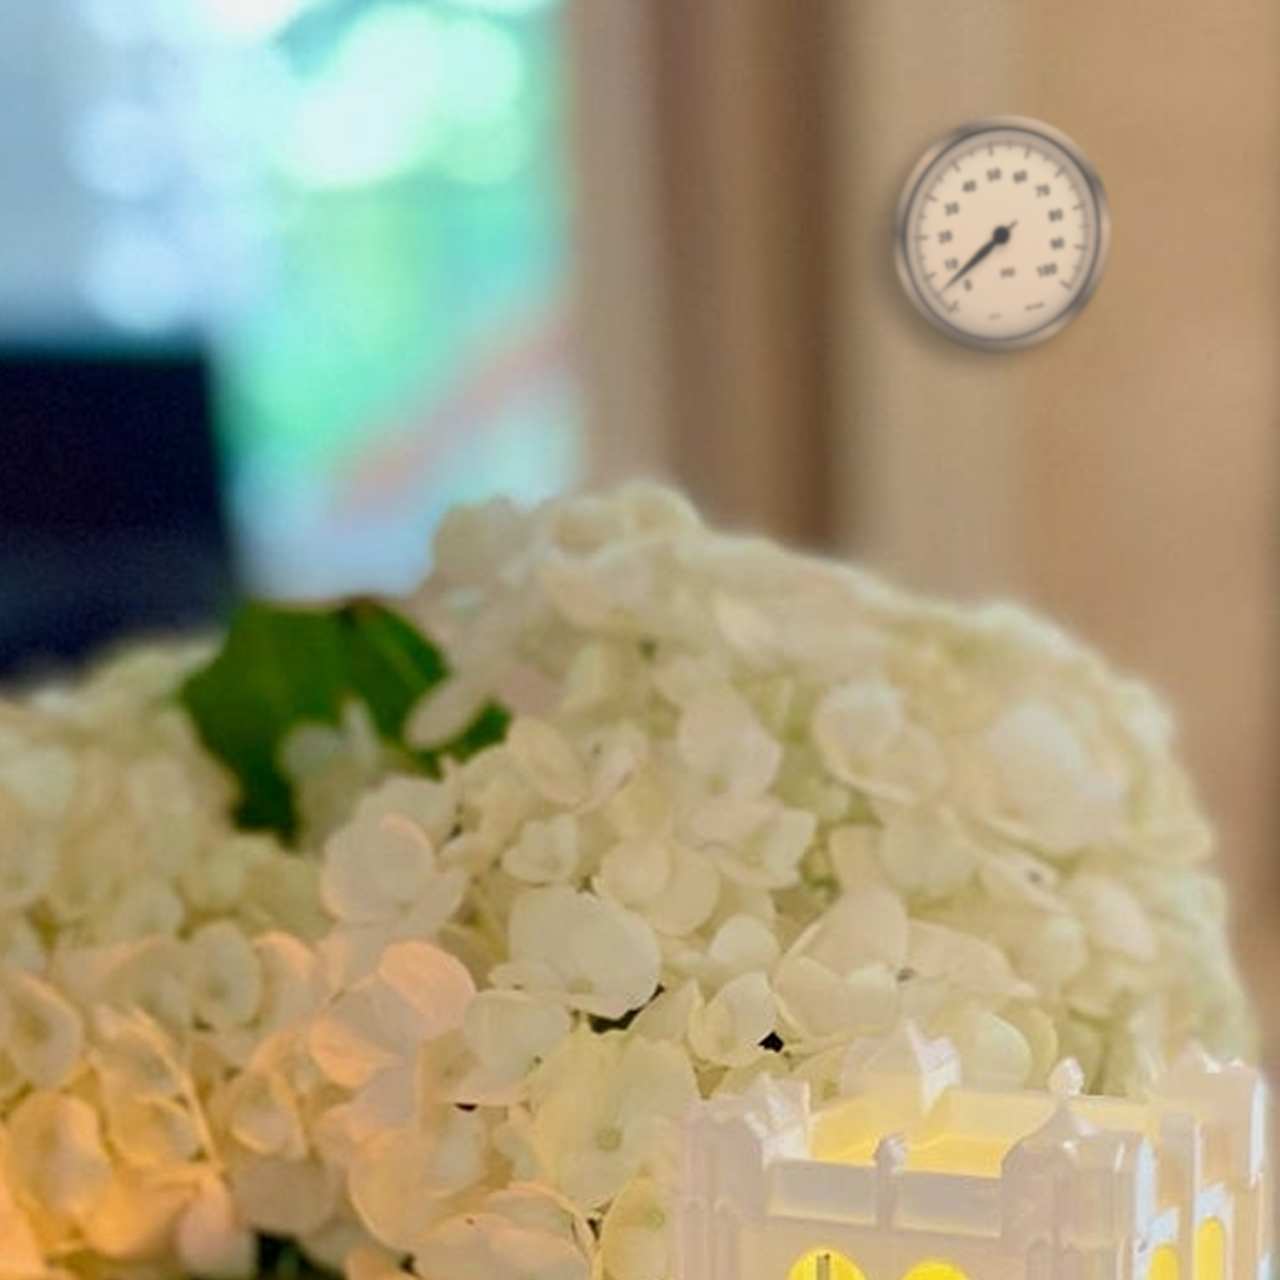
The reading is **5** psi
